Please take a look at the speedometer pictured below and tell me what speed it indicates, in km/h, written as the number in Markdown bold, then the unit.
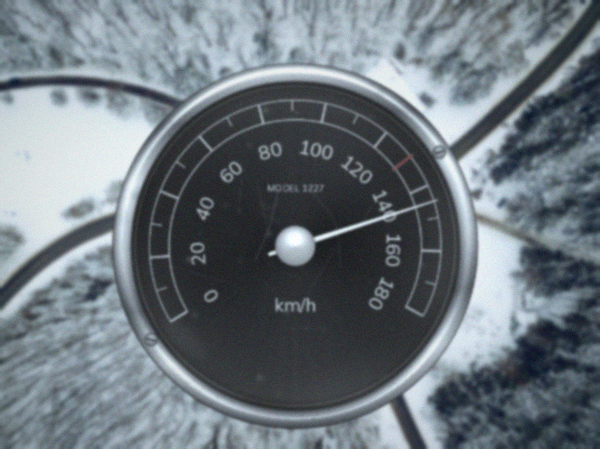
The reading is **145** km/h
